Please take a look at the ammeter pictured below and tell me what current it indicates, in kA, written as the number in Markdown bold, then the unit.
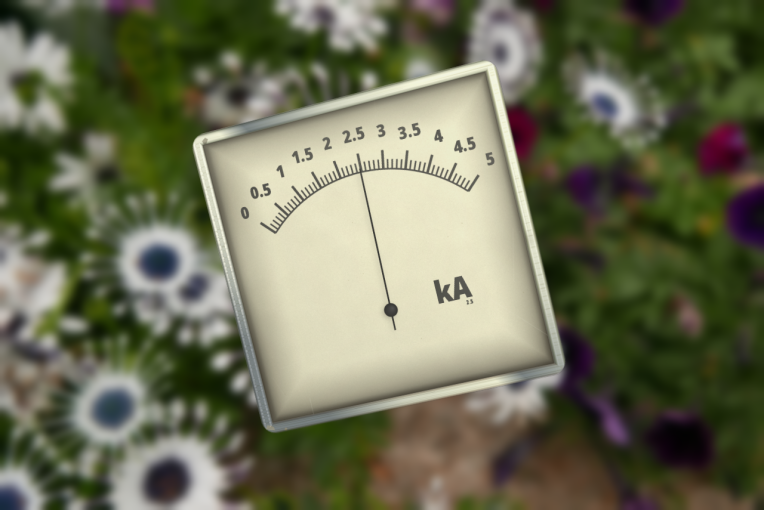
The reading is **2.5** kA
